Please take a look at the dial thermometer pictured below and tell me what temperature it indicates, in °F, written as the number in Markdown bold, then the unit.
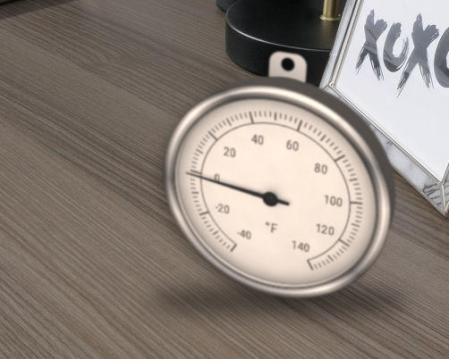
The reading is **0** °F
